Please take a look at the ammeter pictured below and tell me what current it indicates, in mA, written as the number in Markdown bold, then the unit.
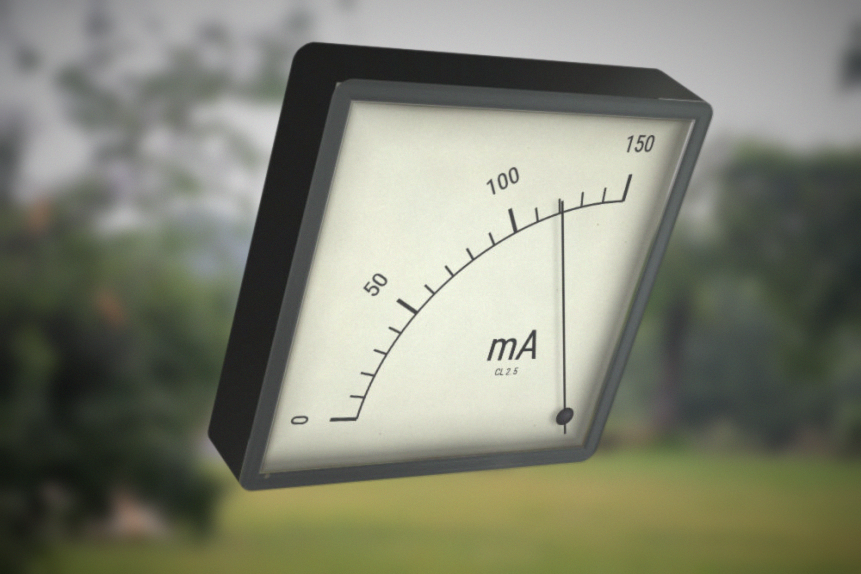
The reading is **120** mA
